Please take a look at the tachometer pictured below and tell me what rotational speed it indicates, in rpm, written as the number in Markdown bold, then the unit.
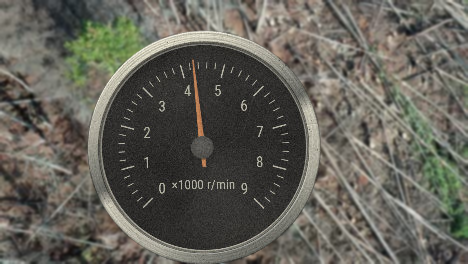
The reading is **4300** rpm
